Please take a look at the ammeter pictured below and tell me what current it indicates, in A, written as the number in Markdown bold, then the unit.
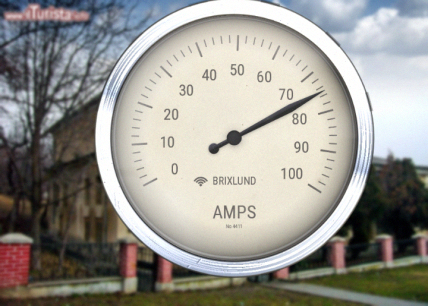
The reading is **75** A
